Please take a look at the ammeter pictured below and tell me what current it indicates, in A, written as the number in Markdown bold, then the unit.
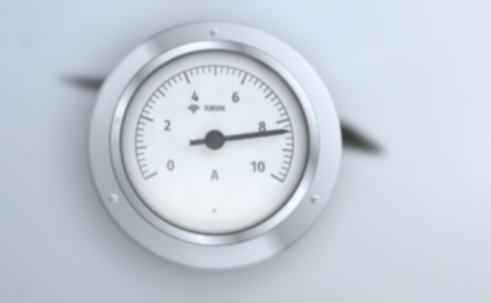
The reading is **8.4** A
